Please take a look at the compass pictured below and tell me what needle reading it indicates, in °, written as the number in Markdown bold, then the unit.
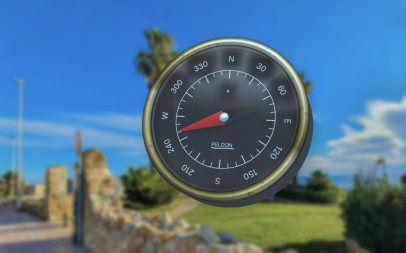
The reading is **250** °
